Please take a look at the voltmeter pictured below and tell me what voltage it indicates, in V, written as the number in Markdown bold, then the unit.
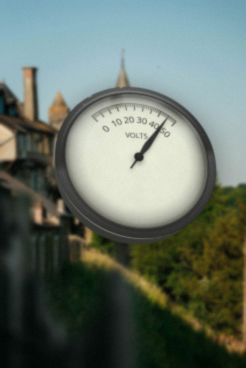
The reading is **45** V
